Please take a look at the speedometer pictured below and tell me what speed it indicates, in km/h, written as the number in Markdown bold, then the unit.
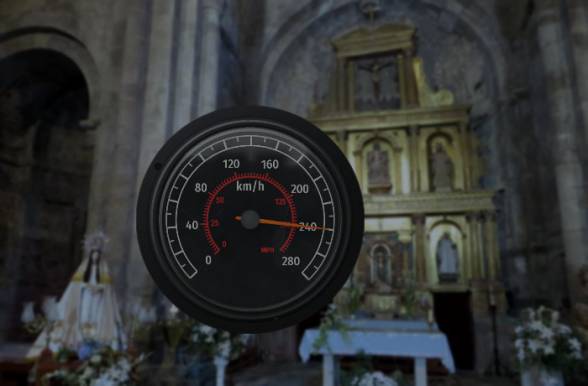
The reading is **240** km/h
